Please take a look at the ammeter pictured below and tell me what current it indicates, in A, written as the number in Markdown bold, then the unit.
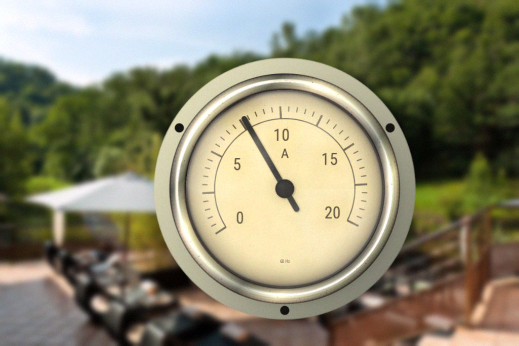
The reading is **7.75** A
